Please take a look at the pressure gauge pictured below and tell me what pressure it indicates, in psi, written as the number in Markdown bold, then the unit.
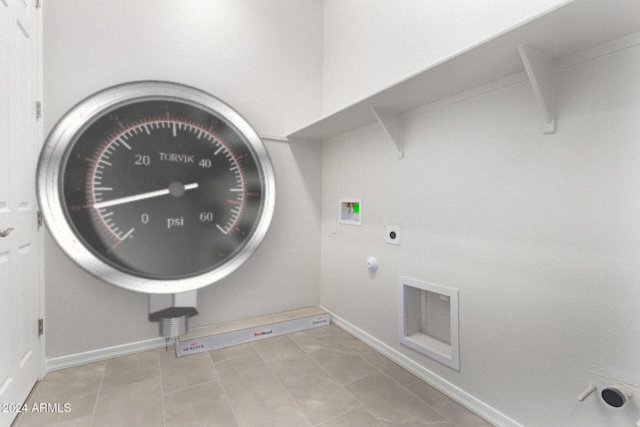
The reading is **7** psi
